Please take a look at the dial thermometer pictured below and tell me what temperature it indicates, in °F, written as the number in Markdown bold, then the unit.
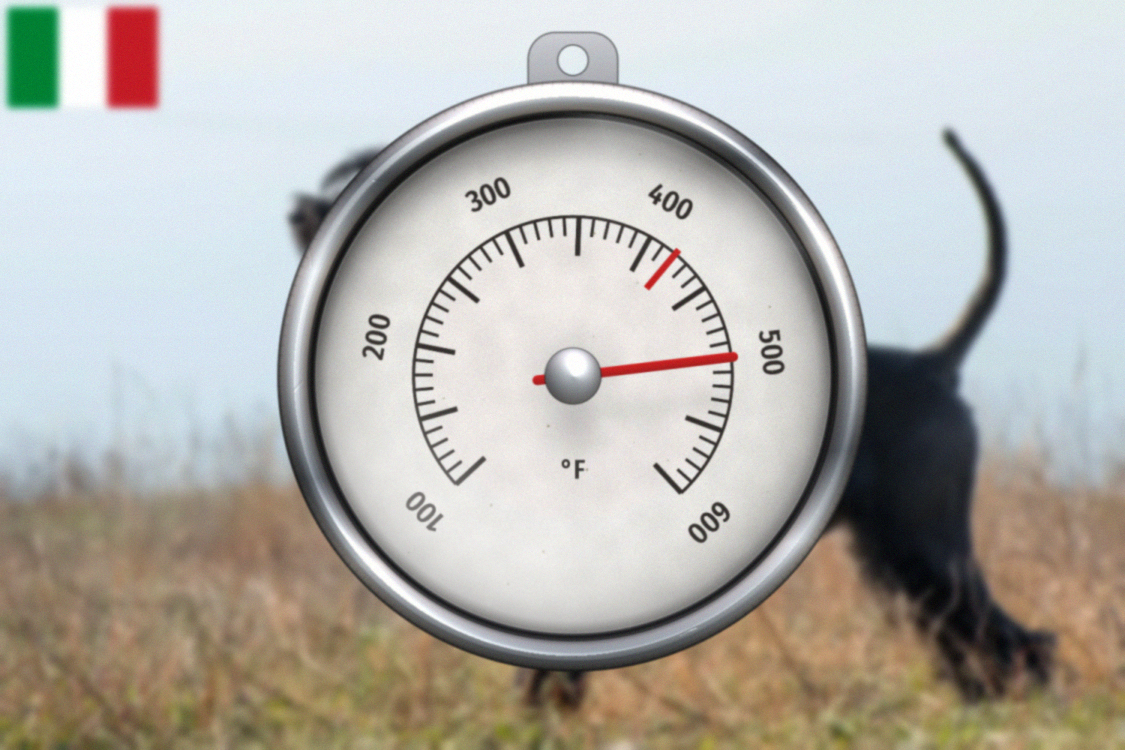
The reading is **500** °F
